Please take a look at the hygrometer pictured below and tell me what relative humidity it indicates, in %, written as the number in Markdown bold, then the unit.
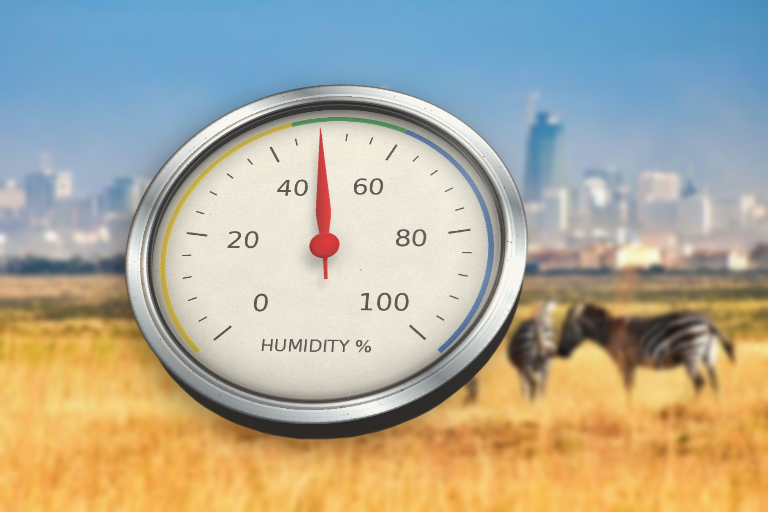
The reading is **48** %
